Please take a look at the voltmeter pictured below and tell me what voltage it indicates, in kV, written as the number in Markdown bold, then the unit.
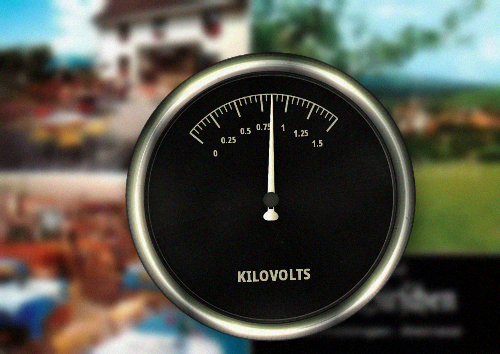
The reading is **0.85** kV
